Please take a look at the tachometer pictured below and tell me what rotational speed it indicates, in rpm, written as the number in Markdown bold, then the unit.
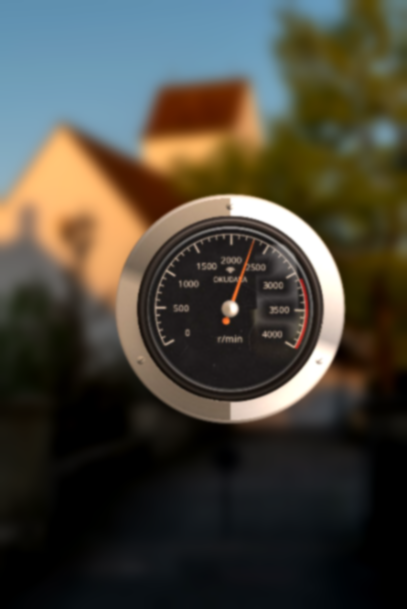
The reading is **2300** rpm
